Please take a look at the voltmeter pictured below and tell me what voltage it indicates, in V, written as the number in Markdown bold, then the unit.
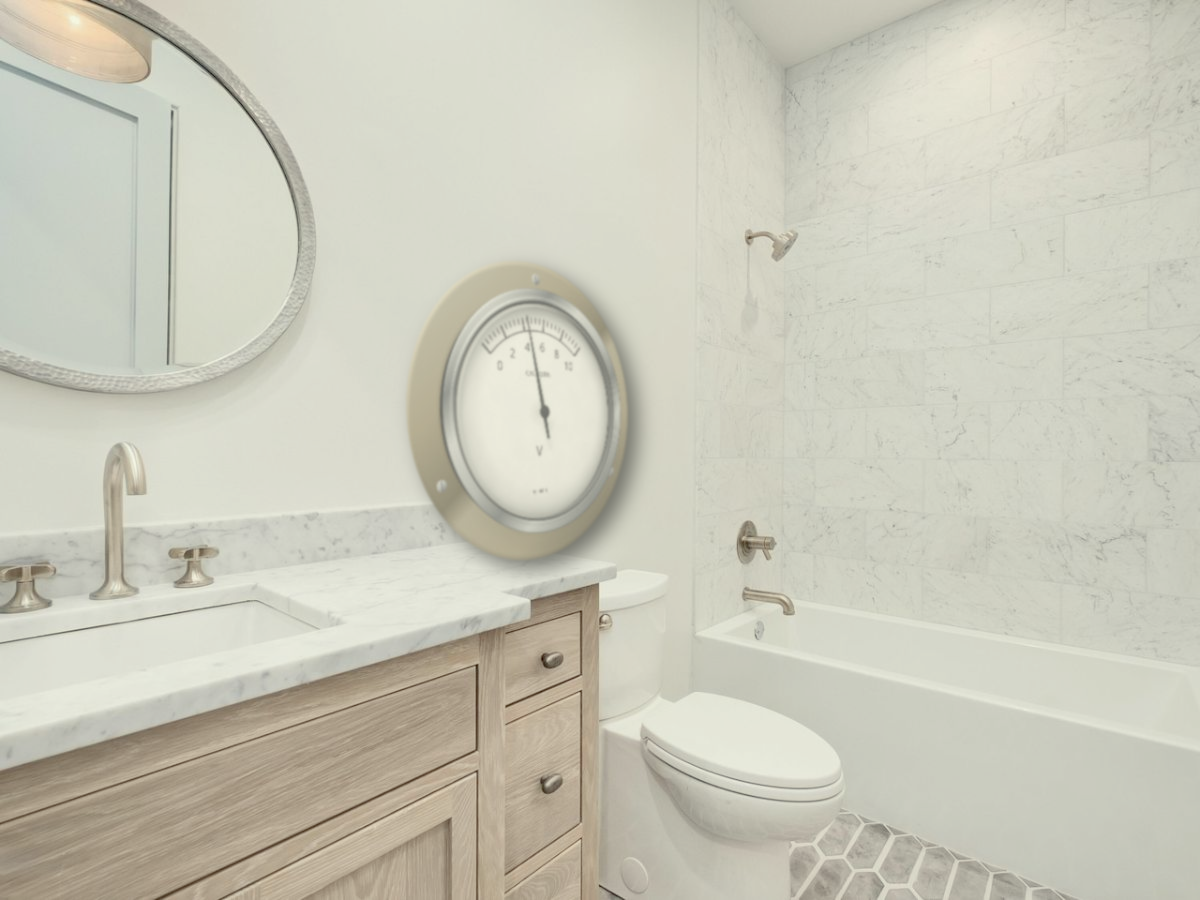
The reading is **4** V
